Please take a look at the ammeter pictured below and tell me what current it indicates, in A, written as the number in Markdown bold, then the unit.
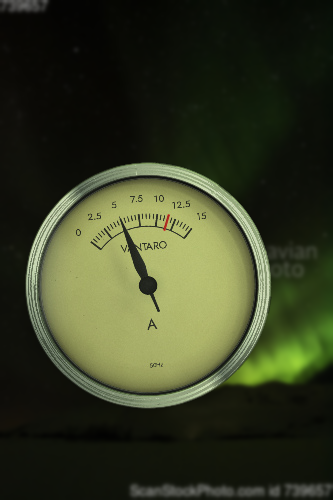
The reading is **5** A
